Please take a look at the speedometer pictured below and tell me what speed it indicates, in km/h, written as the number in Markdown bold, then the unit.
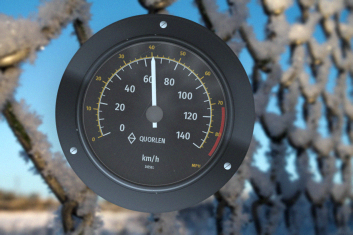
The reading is **65** km/h
